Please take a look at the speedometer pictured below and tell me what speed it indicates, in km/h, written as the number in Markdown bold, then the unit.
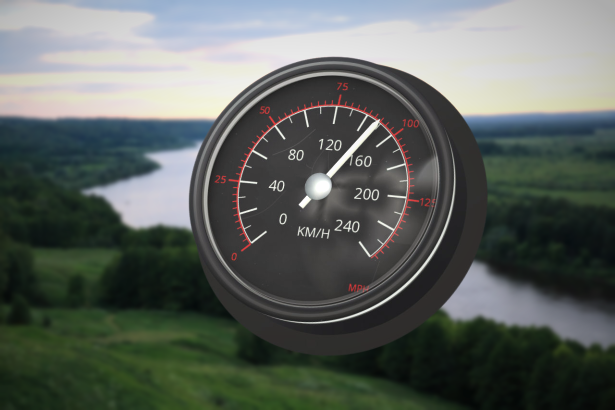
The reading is **150** km/h
